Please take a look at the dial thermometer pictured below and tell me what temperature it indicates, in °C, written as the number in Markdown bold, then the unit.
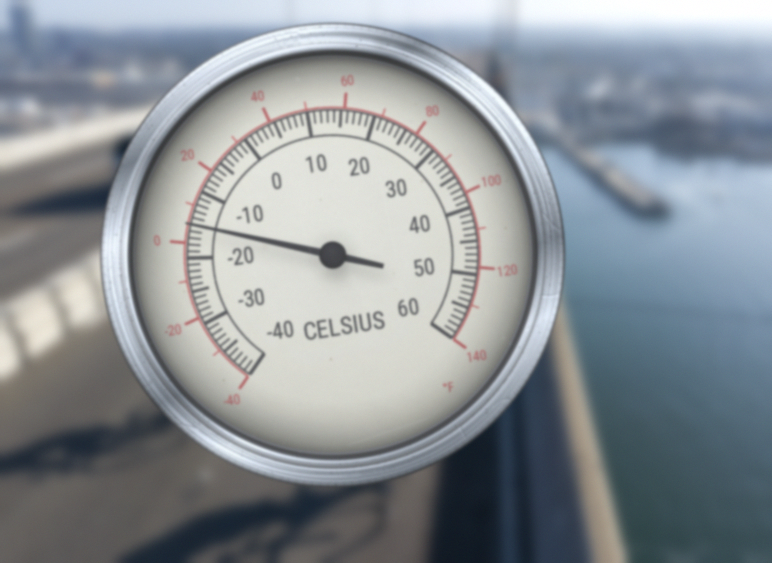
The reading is **-15** °C
